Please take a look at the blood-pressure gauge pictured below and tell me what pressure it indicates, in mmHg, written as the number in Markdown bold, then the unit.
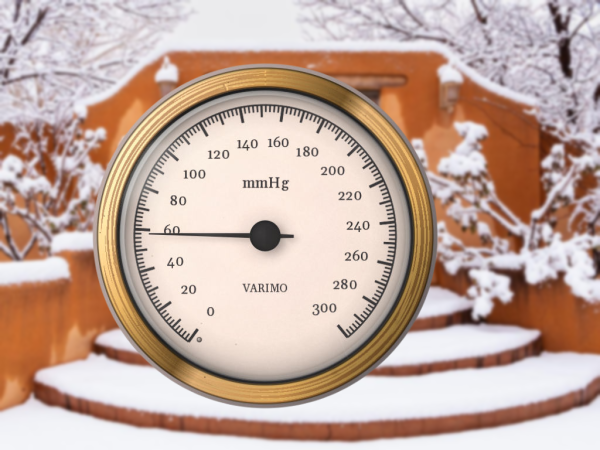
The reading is **58** mmHg
